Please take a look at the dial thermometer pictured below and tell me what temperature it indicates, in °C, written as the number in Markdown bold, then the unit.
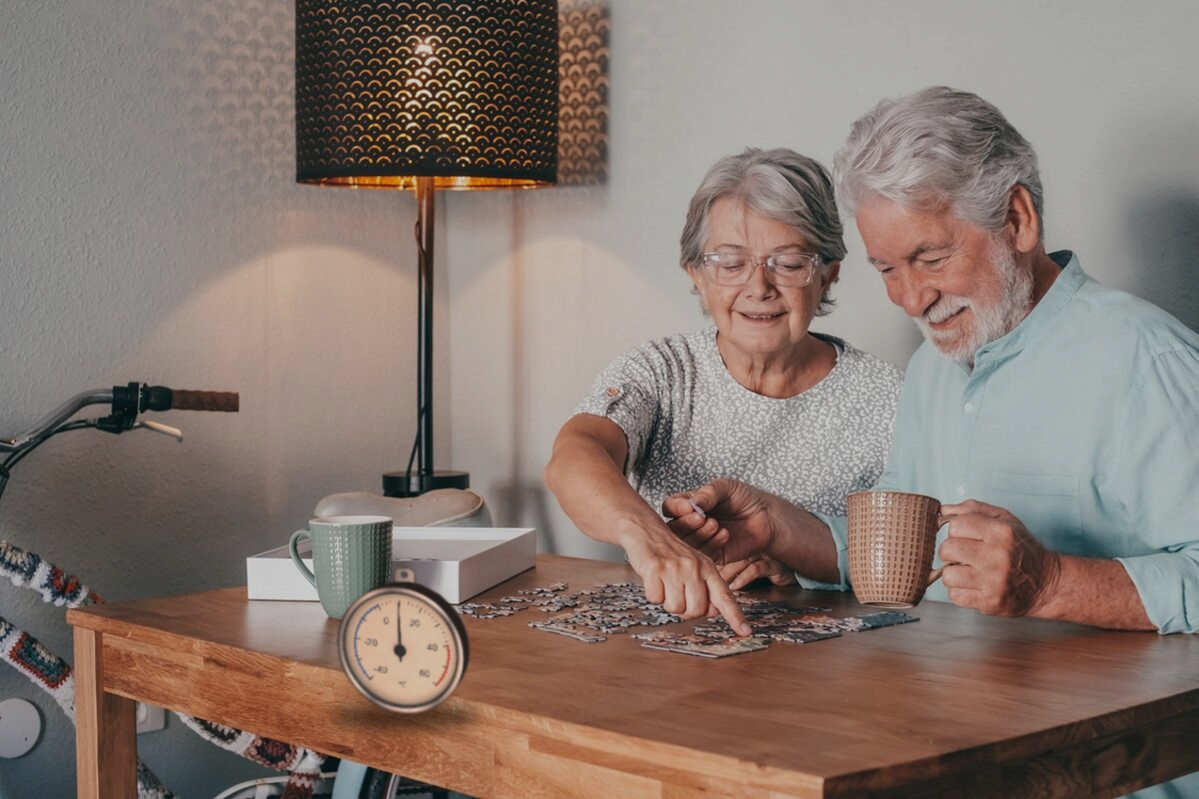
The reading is **10** °C
